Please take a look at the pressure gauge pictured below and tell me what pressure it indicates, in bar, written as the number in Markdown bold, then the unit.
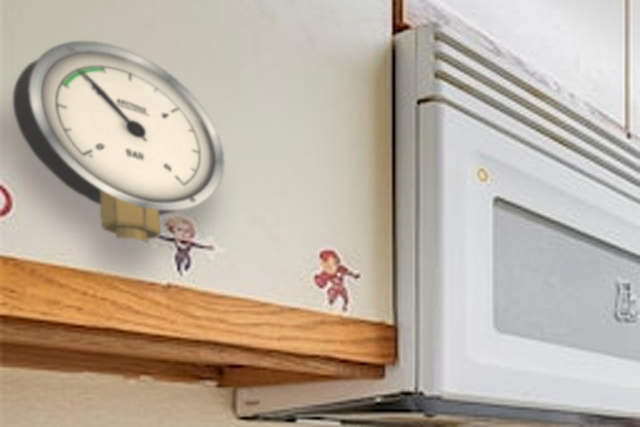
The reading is **2** bar
